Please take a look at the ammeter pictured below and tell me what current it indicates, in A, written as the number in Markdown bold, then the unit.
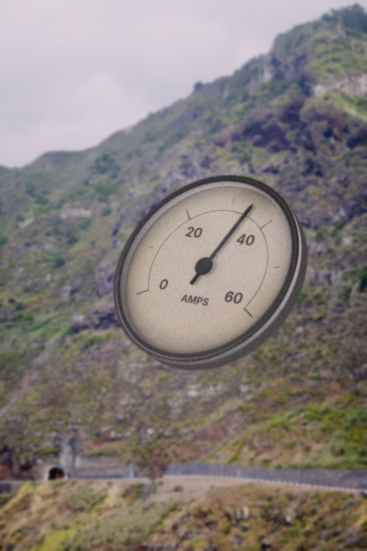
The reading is **35** A
